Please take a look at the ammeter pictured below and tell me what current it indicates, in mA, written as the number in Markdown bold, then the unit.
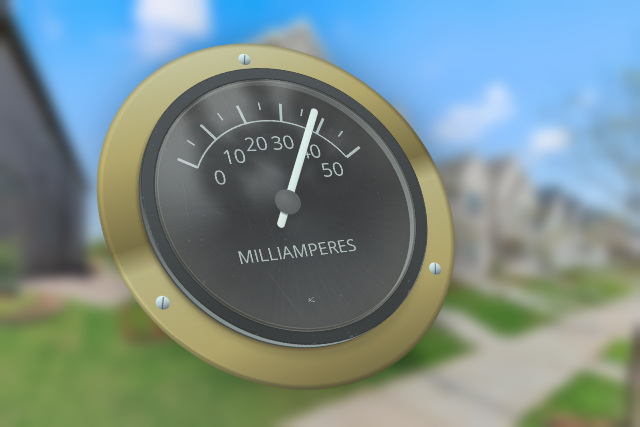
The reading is **37.5** mA
